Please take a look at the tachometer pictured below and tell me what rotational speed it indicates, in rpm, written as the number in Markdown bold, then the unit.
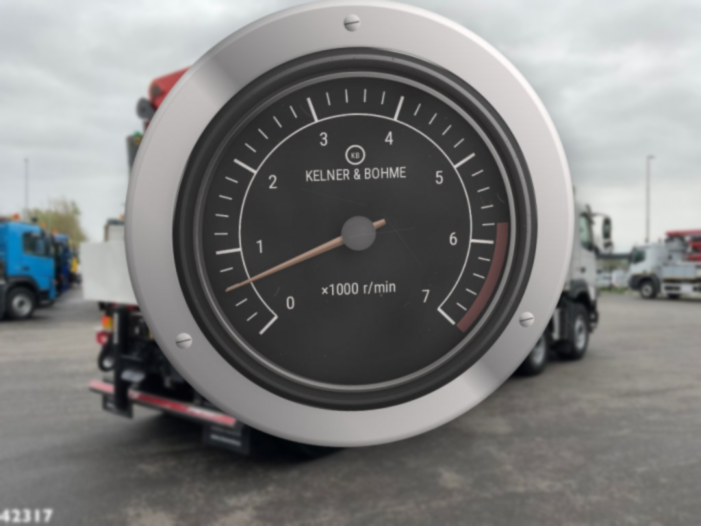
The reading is **600** rpm
